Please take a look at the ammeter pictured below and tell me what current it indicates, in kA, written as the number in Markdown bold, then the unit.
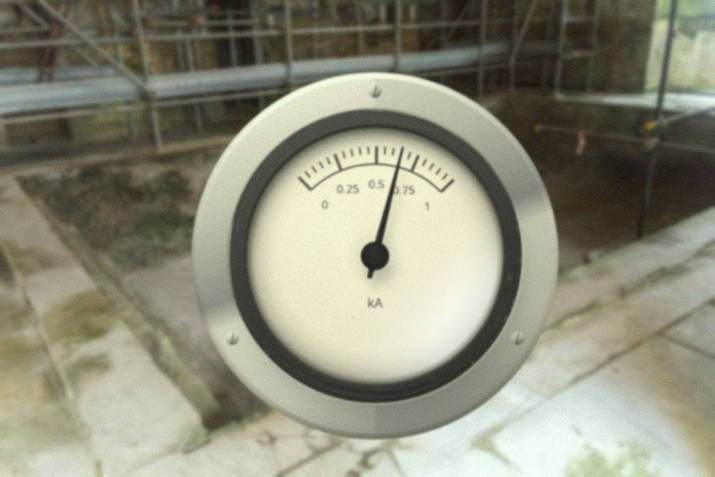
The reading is **0.65** kA
